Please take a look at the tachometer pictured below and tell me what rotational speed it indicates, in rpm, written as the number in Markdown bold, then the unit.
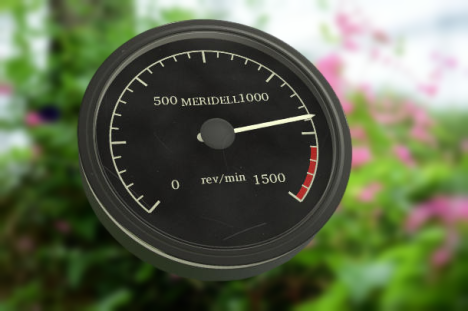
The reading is **1200** rpm
